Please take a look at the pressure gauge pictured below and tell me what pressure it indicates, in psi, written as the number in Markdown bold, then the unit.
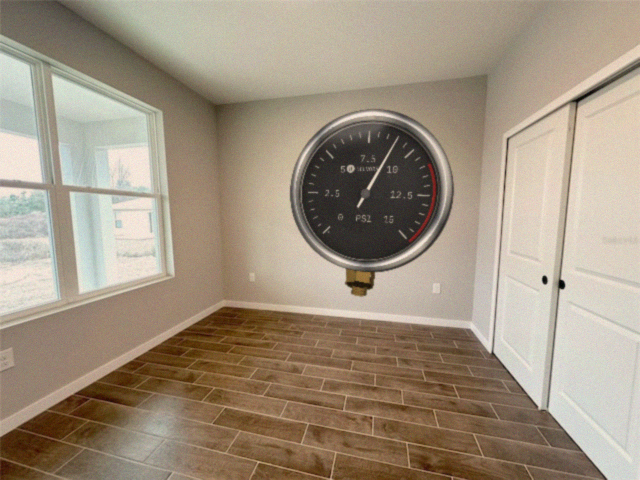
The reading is **9** psi
